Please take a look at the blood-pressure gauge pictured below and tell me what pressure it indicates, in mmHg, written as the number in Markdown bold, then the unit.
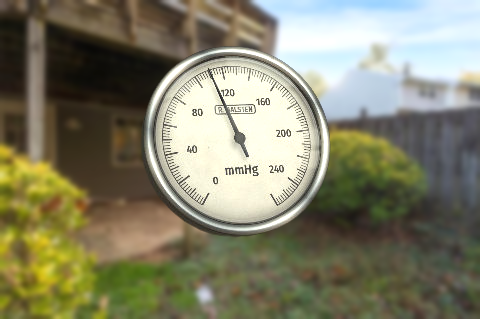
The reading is **110** mmHg
